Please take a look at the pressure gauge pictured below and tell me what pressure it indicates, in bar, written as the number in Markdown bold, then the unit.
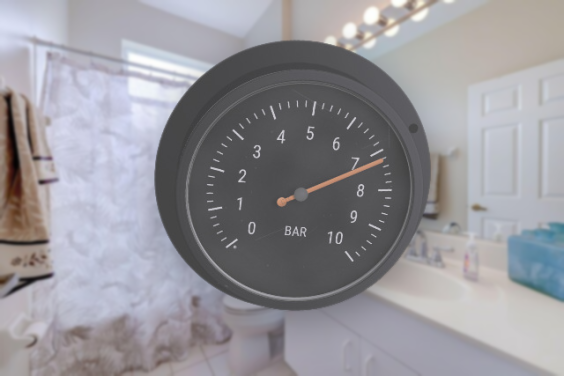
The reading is **7.2** bar
